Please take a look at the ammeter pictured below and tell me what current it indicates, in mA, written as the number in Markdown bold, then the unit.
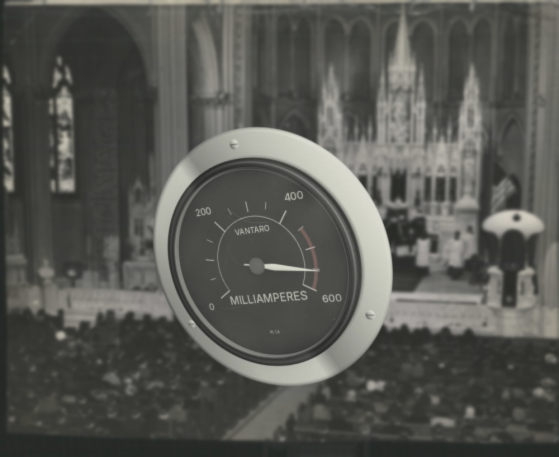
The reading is **550** mA
